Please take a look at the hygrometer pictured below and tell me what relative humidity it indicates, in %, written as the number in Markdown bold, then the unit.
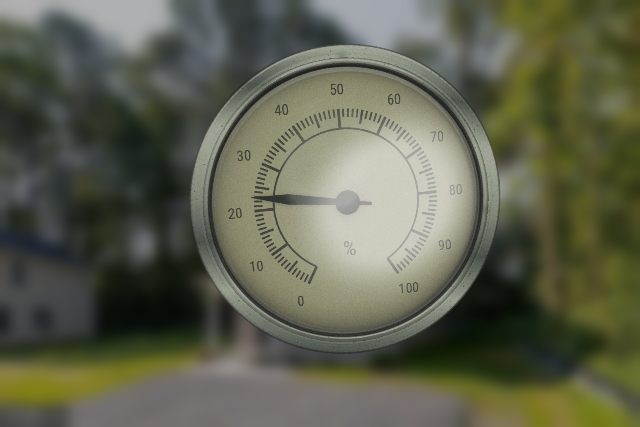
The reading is **23** %
